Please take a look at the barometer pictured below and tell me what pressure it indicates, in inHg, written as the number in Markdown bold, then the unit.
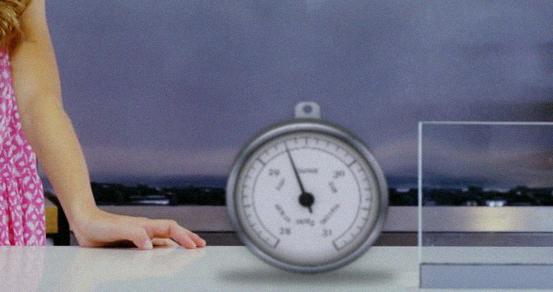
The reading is **29.3** inHg
